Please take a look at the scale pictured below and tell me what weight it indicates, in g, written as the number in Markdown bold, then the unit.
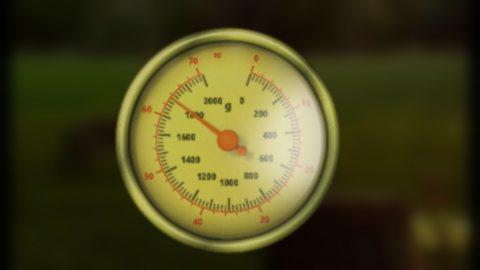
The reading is **1800** g
